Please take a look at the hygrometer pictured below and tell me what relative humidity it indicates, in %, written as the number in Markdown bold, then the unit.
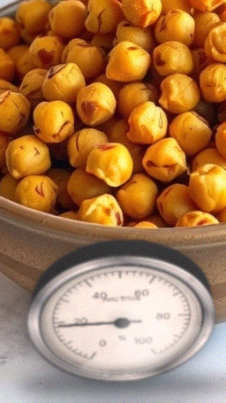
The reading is **20** %
